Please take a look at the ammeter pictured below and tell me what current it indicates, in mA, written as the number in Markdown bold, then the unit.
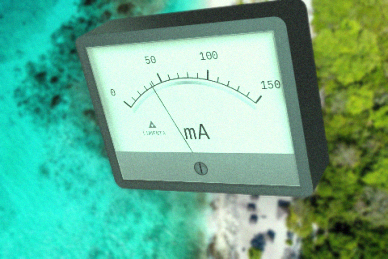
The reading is **40** mA
